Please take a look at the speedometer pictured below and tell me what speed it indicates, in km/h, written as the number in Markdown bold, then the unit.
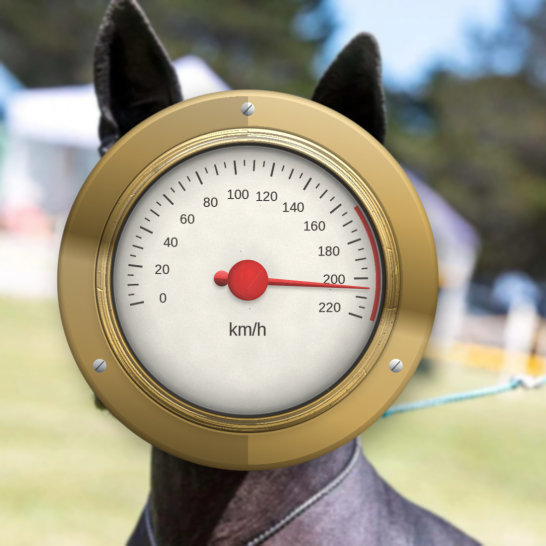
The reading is **205** km/h
